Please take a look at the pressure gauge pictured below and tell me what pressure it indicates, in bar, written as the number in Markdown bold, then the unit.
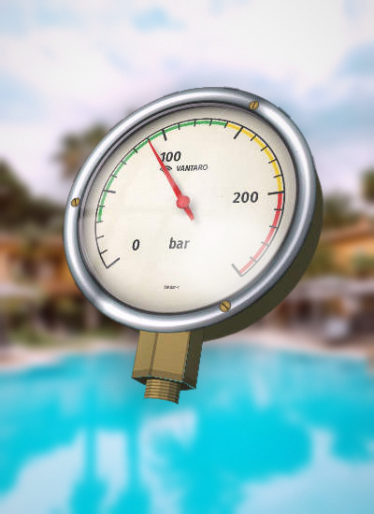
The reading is **90** bar
